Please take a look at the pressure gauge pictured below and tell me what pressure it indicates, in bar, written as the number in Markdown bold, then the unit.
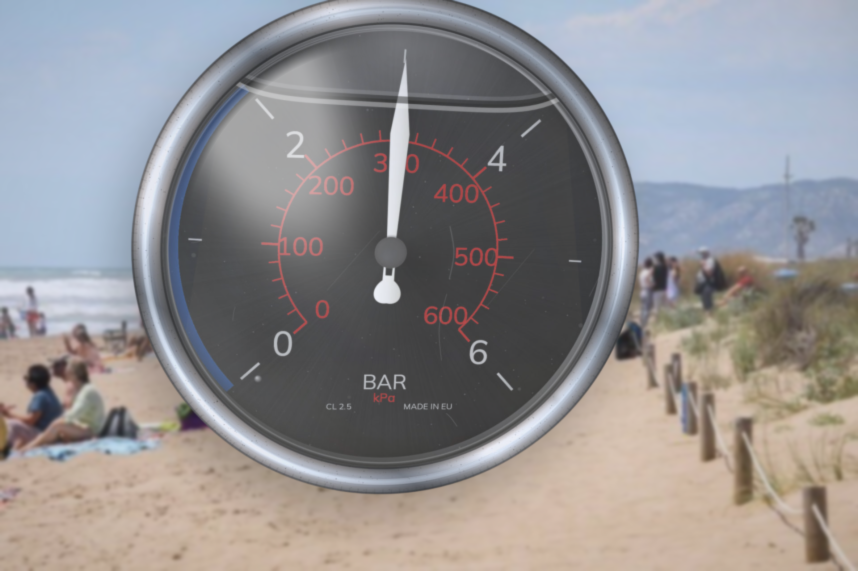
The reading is **3** bar
